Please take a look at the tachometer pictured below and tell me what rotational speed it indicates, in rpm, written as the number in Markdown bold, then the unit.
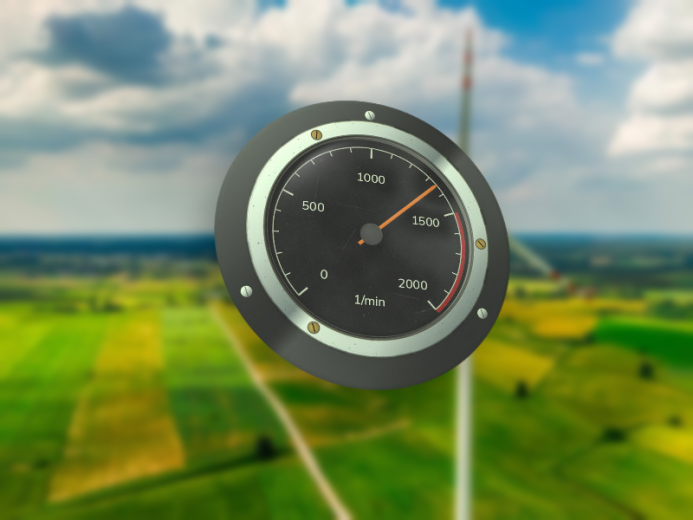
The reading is **1350** rpm
